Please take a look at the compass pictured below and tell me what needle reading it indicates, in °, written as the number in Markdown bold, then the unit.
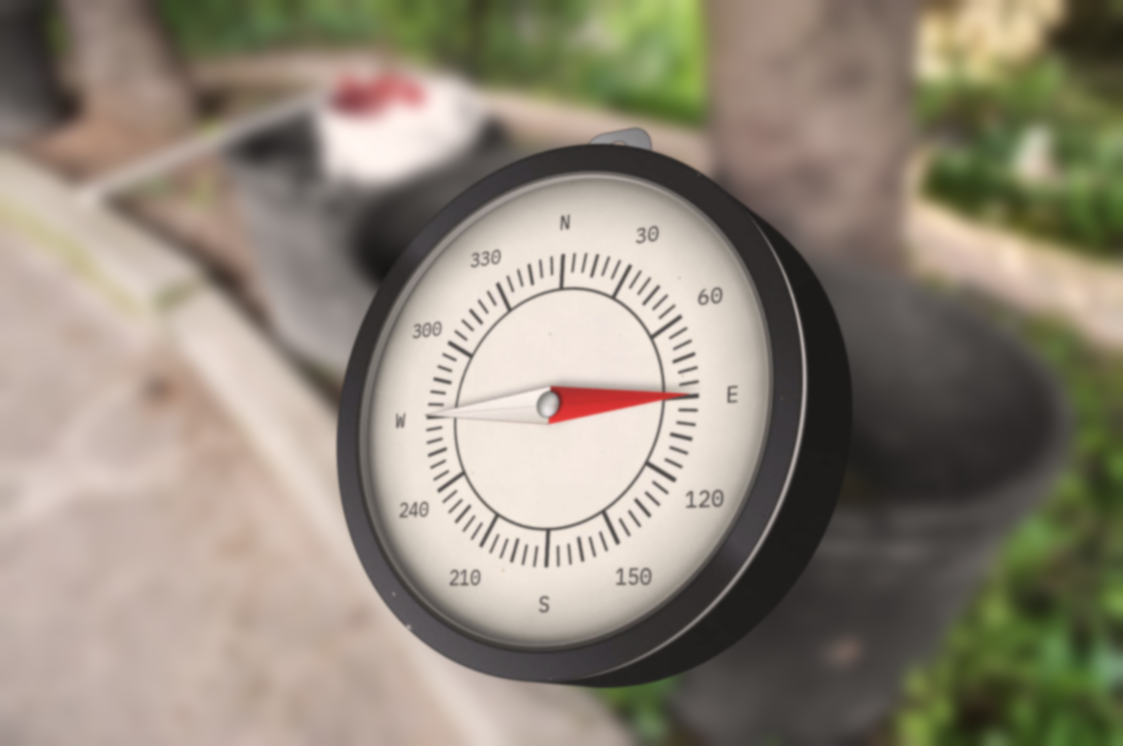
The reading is **90** °
